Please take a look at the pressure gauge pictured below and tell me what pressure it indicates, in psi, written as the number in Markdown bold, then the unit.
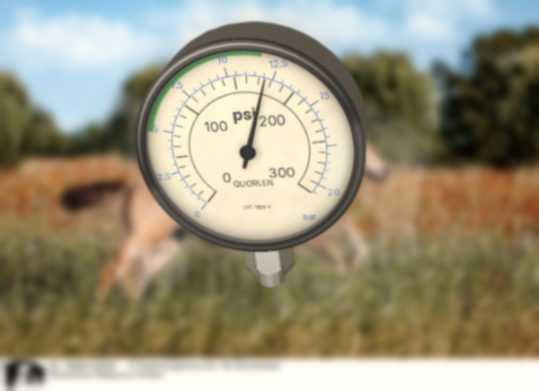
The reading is **175** psi
